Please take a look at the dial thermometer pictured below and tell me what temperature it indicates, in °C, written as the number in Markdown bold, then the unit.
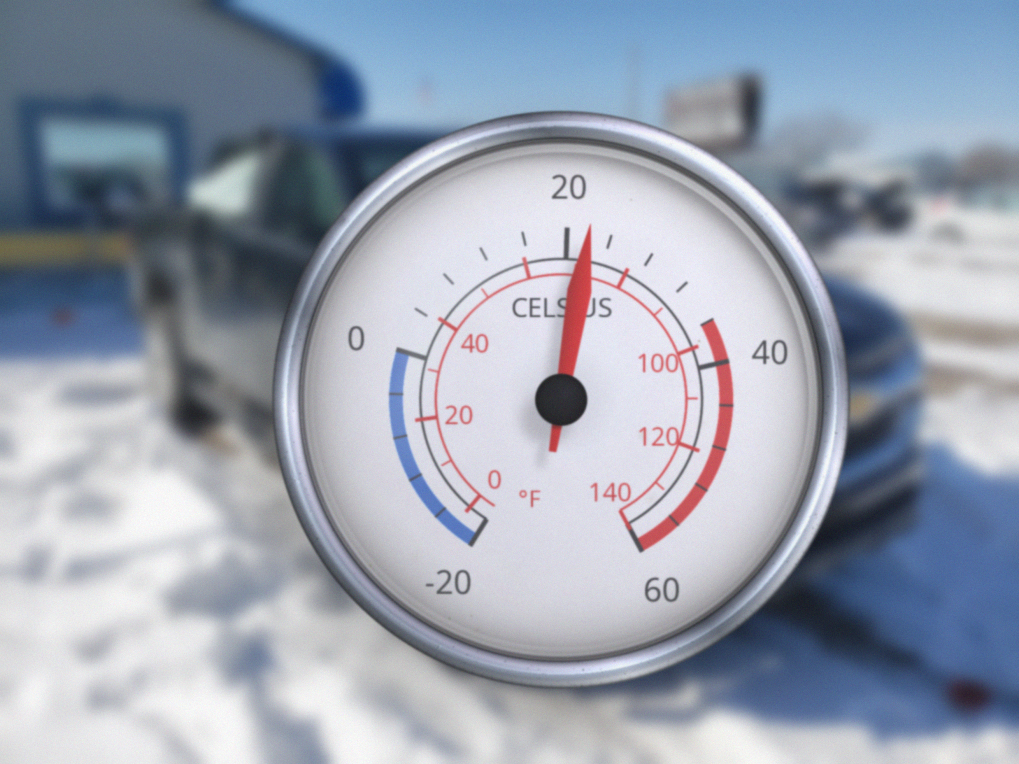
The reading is **22** °C
